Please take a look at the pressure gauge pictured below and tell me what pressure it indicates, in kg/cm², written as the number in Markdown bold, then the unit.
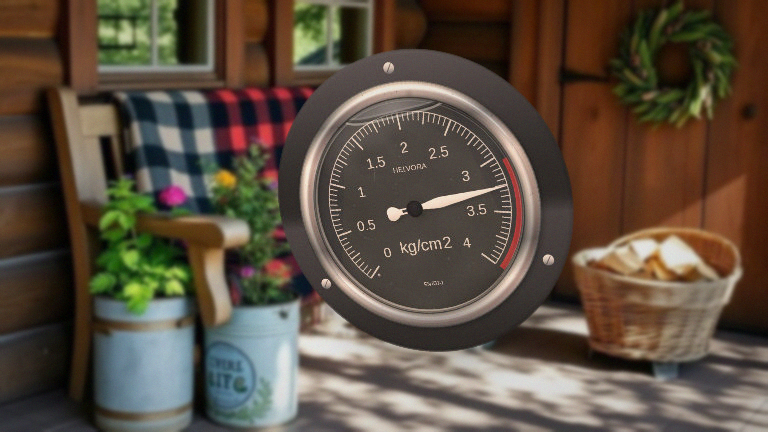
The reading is **3.25** kg/cm²
